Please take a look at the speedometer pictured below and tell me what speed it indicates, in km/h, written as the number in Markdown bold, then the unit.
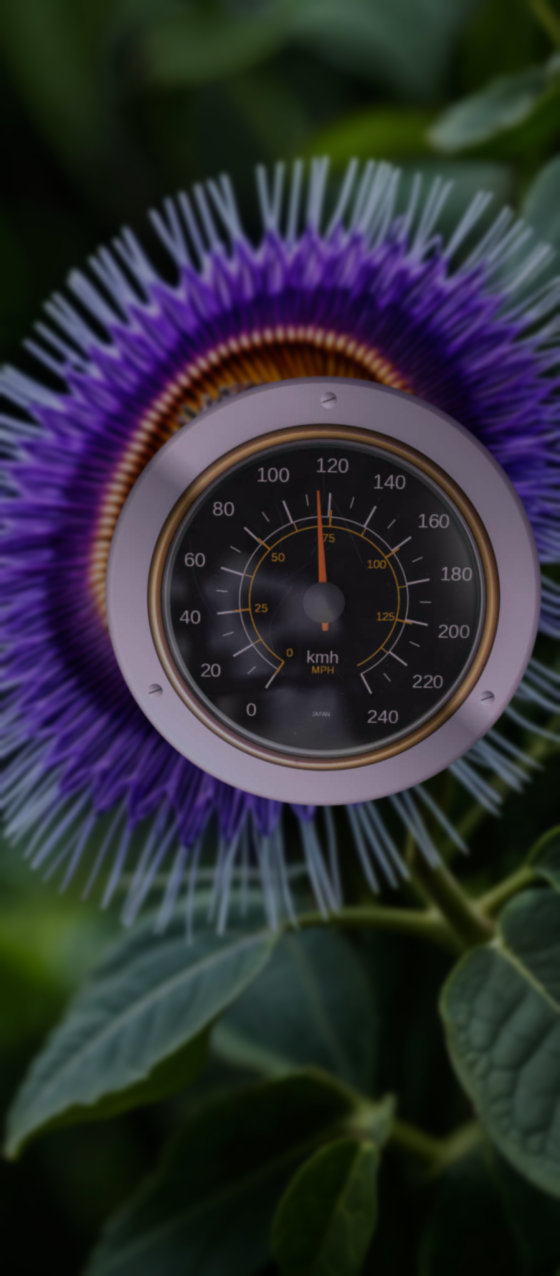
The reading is **115** km/h
